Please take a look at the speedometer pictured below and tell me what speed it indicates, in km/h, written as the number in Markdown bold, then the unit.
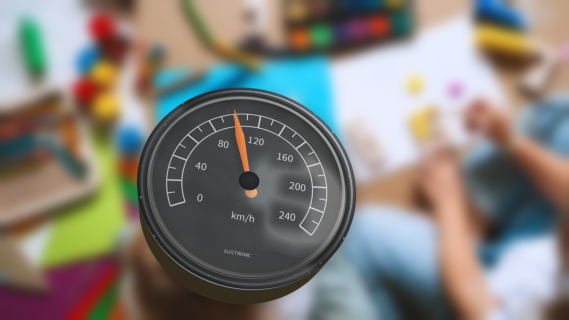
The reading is **100** km/h
